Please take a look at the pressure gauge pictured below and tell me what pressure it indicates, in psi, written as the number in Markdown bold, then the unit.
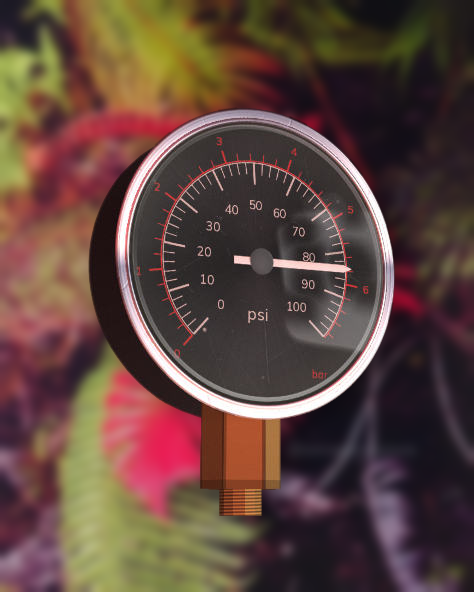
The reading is **84** psi
